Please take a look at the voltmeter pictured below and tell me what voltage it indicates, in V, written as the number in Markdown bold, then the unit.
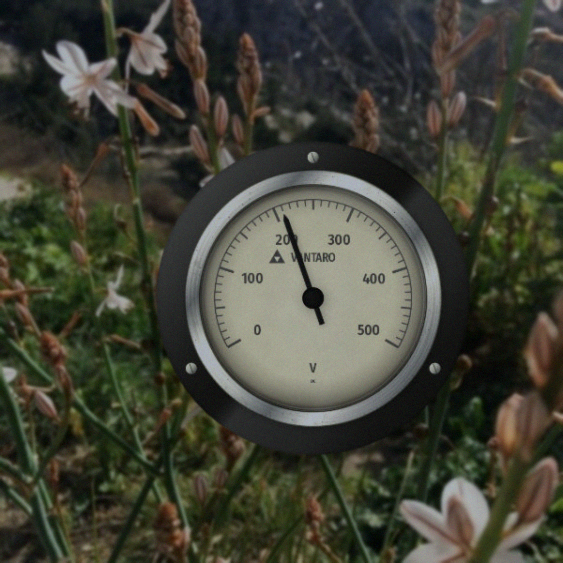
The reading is **210** V
